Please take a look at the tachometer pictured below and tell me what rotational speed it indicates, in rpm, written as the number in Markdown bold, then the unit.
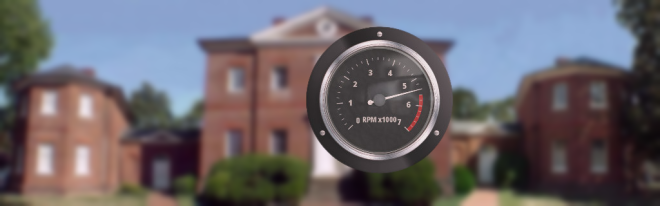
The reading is **5400** rpm
